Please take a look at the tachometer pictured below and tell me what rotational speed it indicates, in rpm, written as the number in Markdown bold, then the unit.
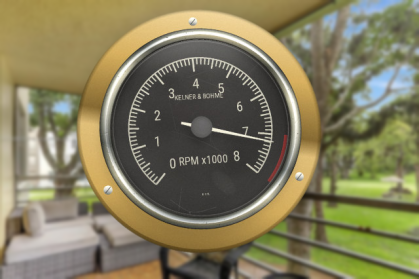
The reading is **7200** rpm
